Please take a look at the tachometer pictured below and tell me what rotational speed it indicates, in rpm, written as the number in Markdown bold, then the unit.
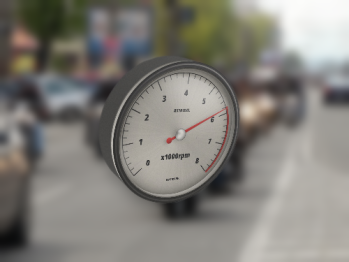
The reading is **5800** rpm
